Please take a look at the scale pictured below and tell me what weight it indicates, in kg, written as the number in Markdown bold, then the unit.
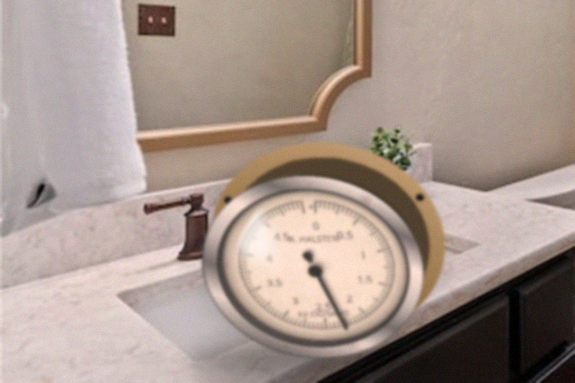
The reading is **2.25** kg
